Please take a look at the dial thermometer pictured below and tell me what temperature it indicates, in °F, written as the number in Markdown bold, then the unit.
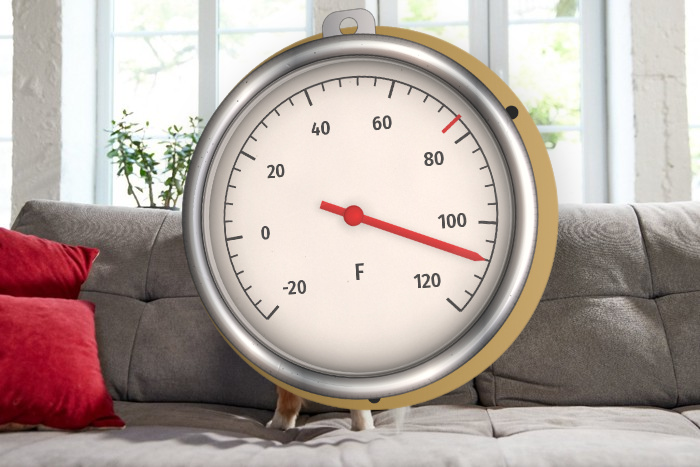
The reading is **108** °F
